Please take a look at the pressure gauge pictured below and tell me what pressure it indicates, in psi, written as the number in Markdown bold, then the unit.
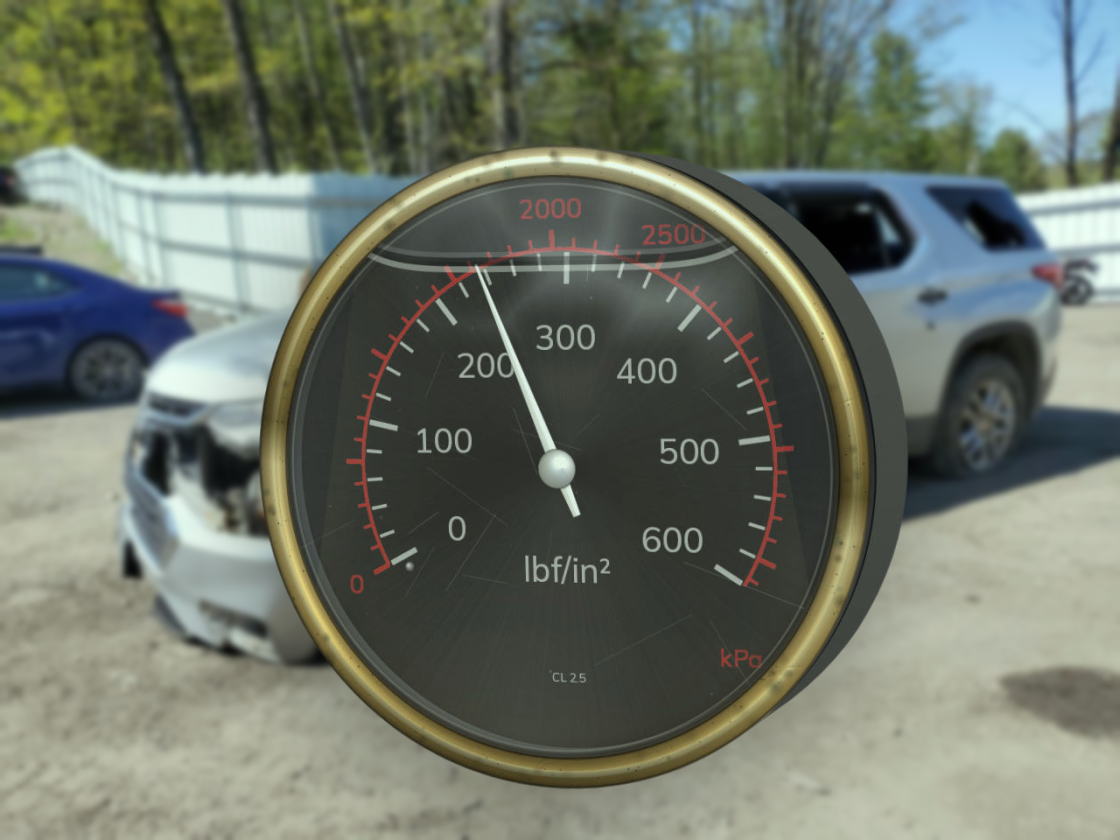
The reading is **240** psi
